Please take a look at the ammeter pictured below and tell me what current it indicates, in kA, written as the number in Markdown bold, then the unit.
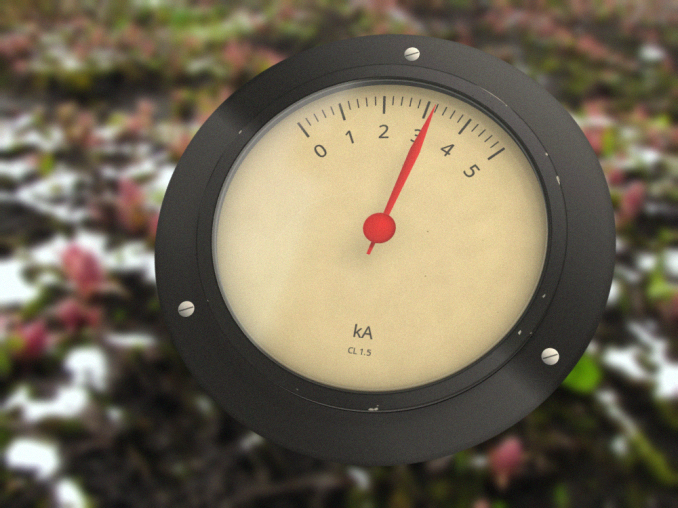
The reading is **3.2** kA
